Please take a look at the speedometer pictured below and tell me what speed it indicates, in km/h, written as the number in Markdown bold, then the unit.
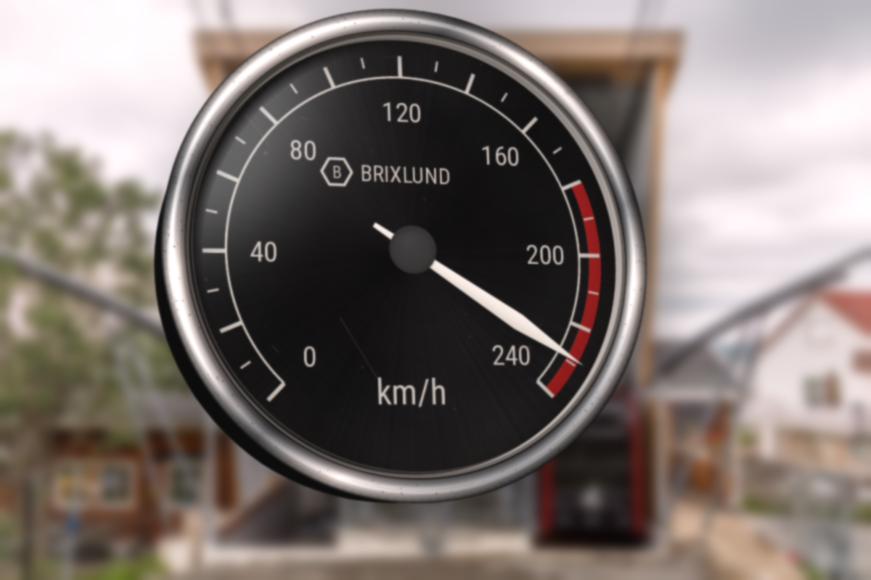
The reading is **230** km/h
